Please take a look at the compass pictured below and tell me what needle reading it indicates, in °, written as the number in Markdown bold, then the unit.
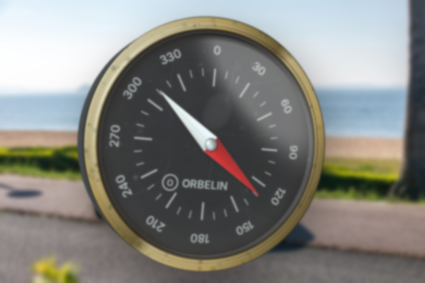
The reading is **130** °
